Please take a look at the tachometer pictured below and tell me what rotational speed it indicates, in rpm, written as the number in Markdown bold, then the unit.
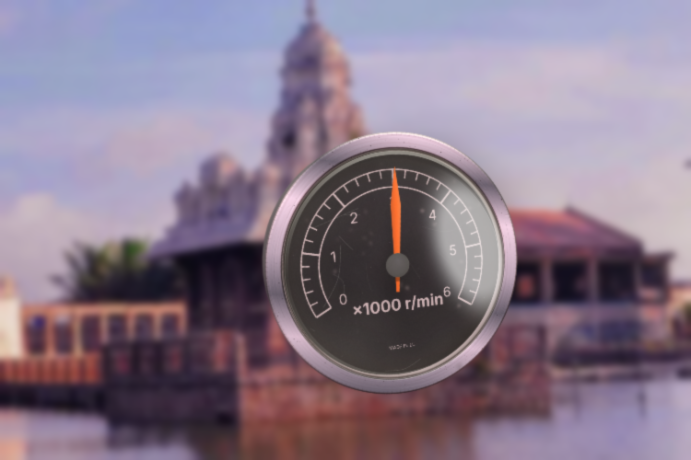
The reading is **3000** rpm
